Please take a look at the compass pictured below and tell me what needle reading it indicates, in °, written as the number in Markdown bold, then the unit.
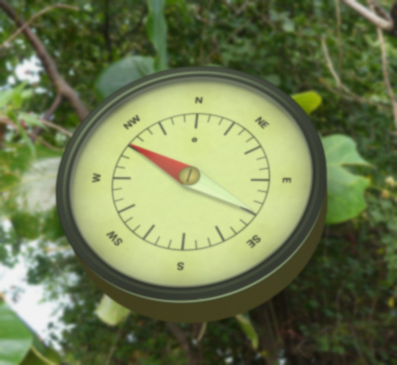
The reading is **300** °
